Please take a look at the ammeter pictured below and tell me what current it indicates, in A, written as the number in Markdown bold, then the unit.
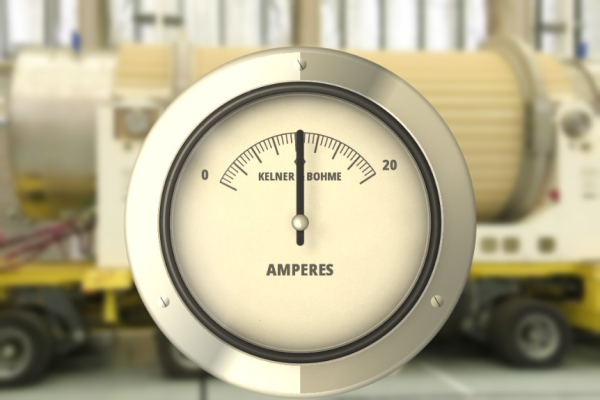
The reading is **10.5** A
